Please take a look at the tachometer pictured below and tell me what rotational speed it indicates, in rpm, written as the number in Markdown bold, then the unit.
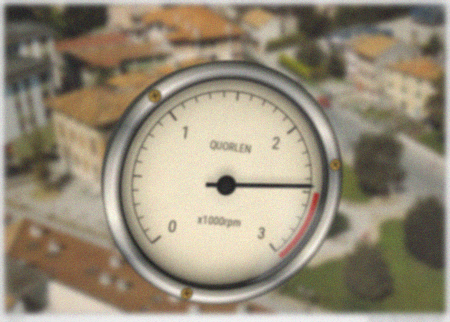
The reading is **2450** rpm
